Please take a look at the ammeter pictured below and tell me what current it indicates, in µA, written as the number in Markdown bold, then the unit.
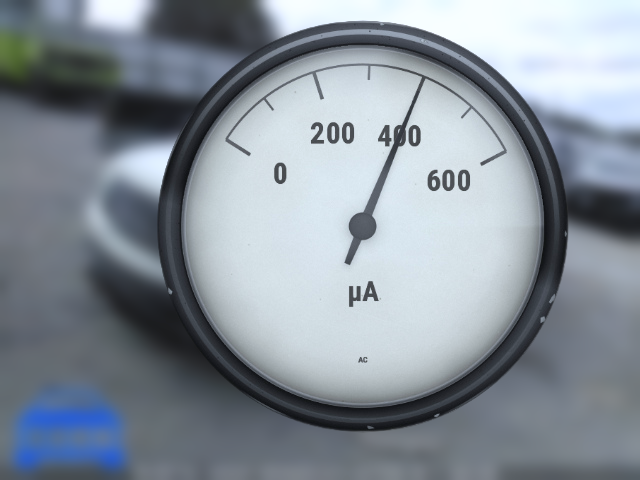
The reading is **400** µA
